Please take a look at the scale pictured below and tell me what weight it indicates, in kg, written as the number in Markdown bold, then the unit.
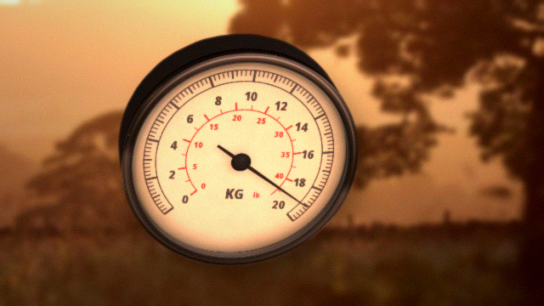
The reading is **19** kg
